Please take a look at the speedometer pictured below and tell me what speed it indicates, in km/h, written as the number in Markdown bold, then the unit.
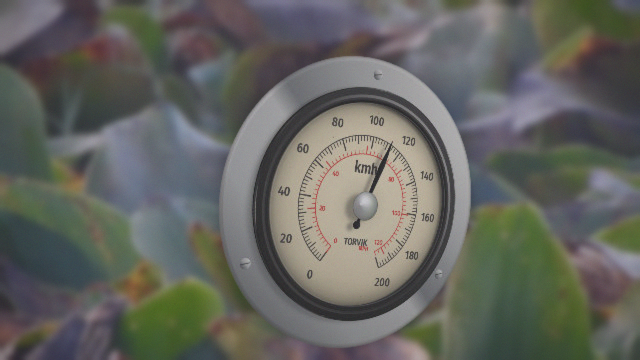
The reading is **110** km/h
